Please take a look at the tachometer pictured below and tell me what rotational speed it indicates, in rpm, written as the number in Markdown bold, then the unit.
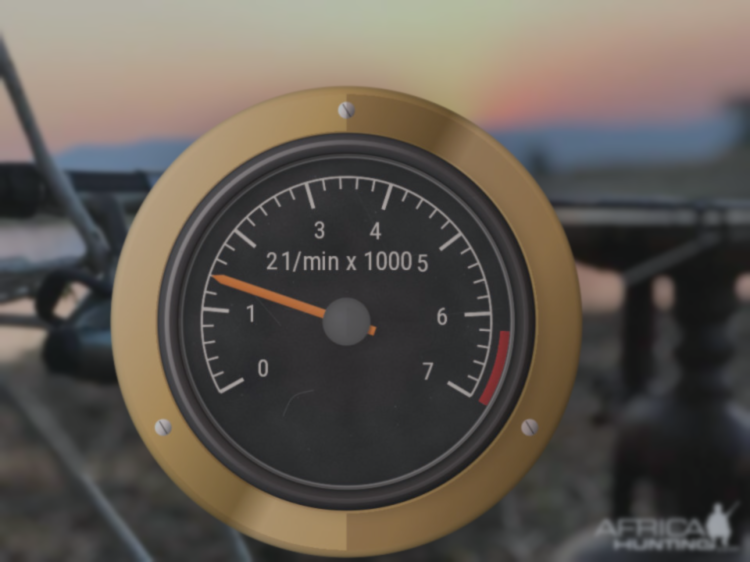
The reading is **1400** rpm
